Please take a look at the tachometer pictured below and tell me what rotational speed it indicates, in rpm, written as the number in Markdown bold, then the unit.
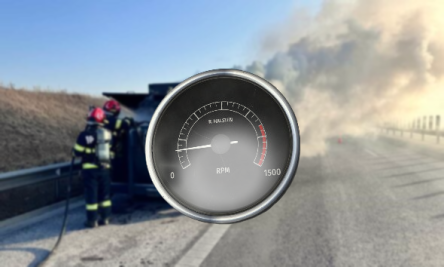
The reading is **150** rpm
